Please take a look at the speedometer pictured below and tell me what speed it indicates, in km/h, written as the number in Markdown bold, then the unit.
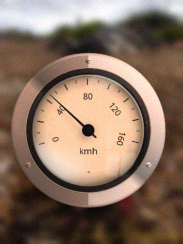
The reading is **45** km/h
